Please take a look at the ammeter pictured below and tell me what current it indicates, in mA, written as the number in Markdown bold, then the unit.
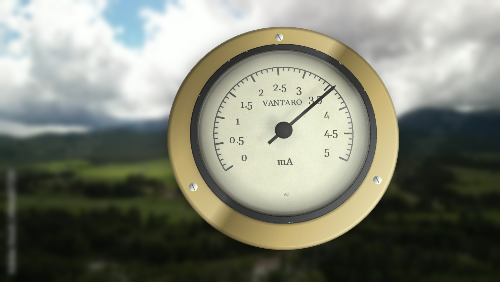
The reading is **3.6** mA
